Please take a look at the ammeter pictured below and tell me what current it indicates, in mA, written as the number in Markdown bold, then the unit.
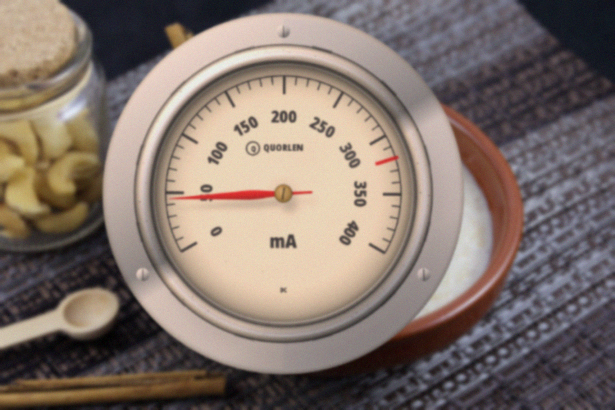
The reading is **45** mA
